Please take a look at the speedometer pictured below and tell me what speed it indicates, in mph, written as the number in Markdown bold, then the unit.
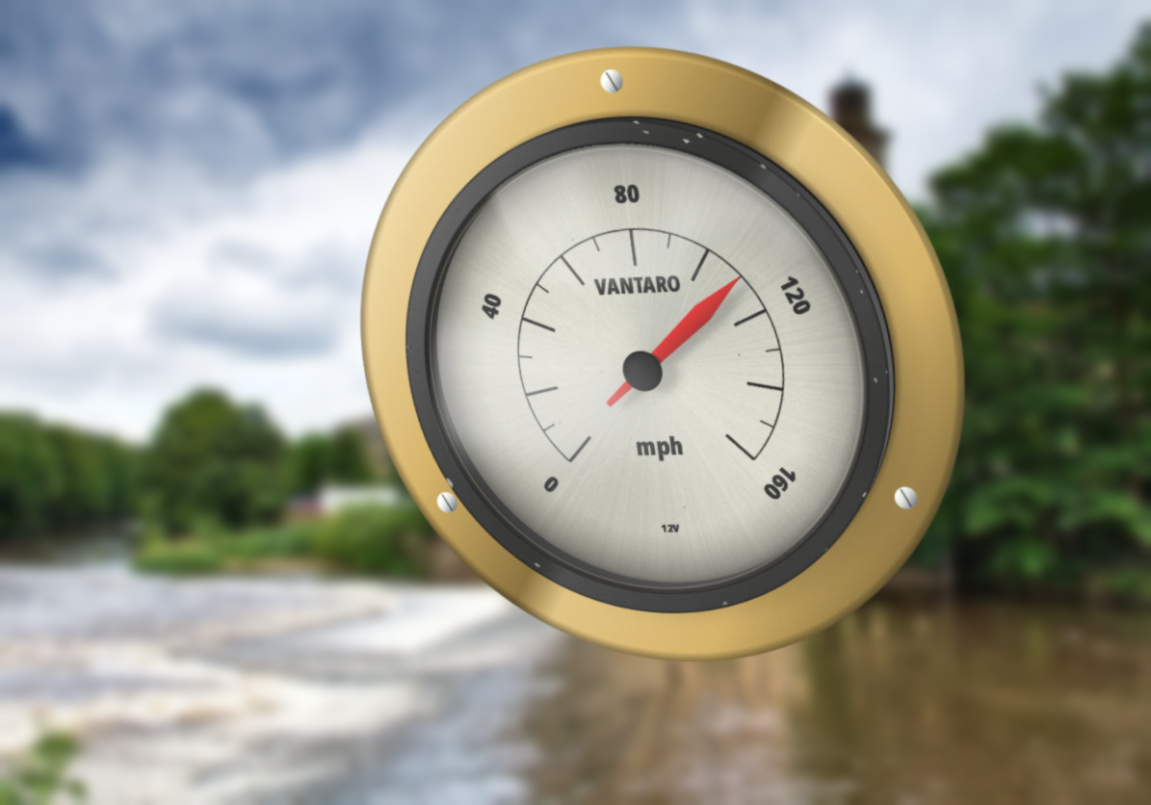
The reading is **110** mph
